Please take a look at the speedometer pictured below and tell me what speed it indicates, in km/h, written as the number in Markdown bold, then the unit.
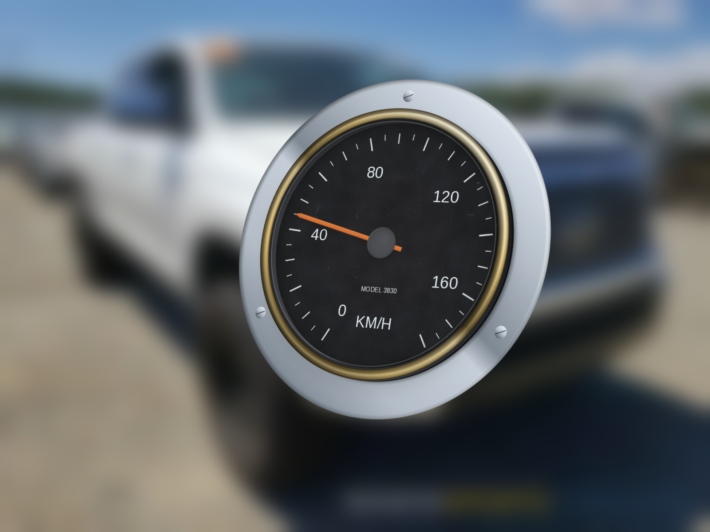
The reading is **45** km/h
